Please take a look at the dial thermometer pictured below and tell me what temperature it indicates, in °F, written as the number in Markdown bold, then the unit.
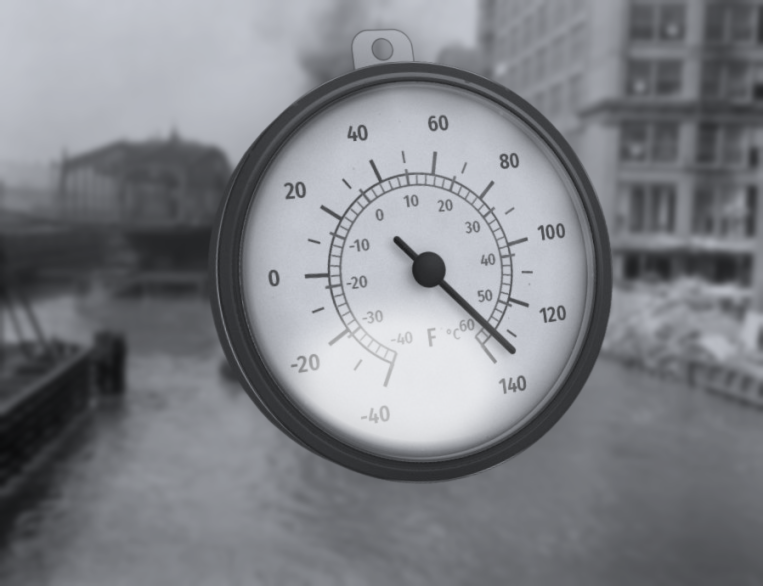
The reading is **135** °F
